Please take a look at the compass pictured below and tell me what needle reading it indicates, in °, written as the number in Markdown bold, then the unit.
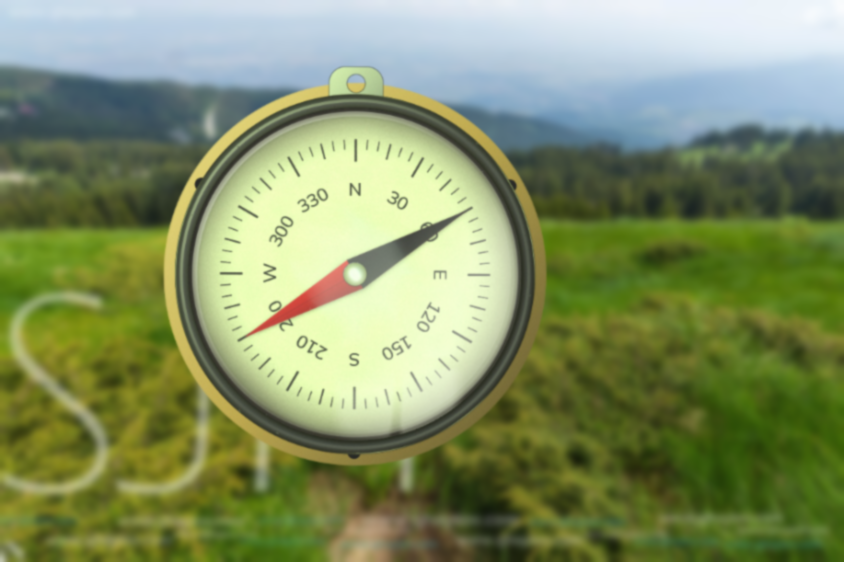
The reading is **240** °
